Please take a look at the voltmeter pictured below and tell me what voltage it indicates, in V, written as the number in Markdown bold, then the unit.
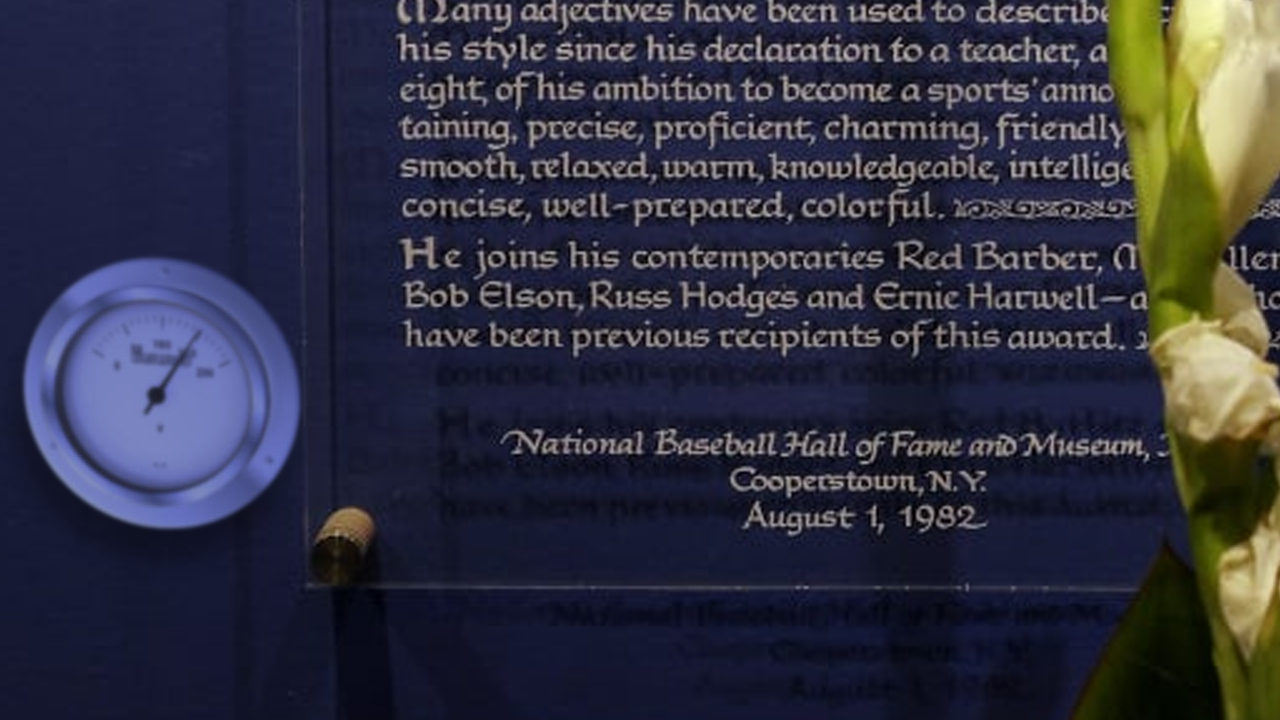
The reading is **150** V
